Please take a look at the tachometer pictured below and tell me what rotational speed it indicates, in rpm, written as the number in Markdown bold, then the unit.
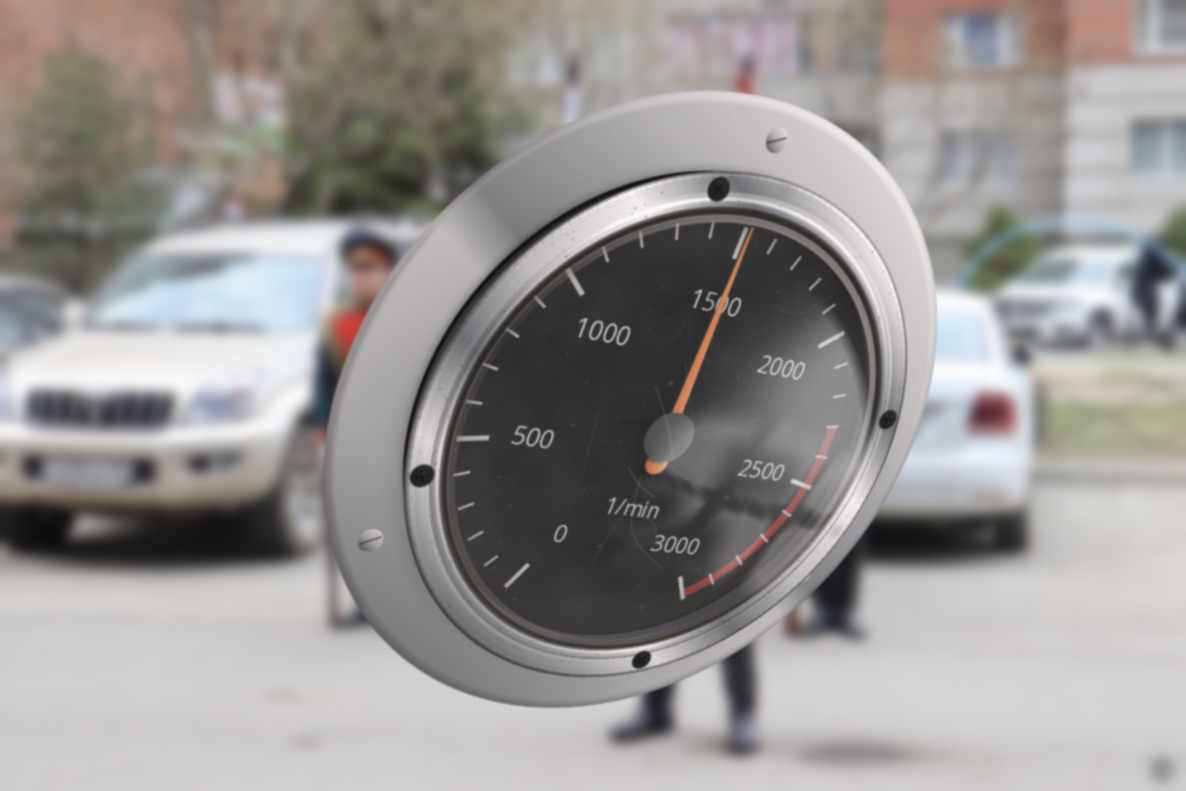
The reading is **1500** rpm
